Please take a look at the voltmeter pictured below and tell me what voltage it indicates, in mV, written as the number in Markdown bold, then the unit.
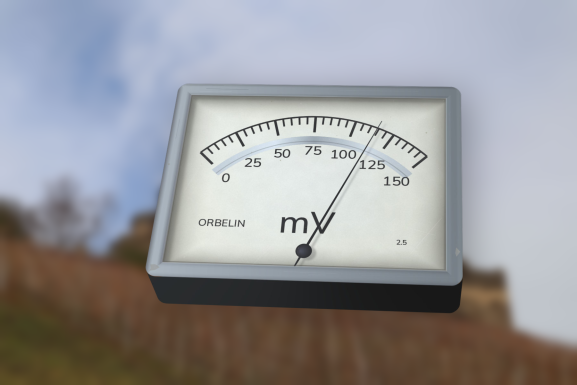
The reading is **115** mV
